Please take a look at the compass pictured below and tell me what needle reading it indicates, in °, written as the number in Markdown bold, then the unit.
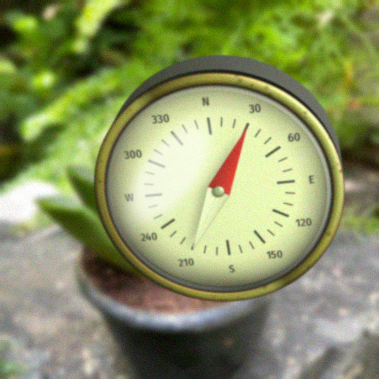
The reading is **30** °
